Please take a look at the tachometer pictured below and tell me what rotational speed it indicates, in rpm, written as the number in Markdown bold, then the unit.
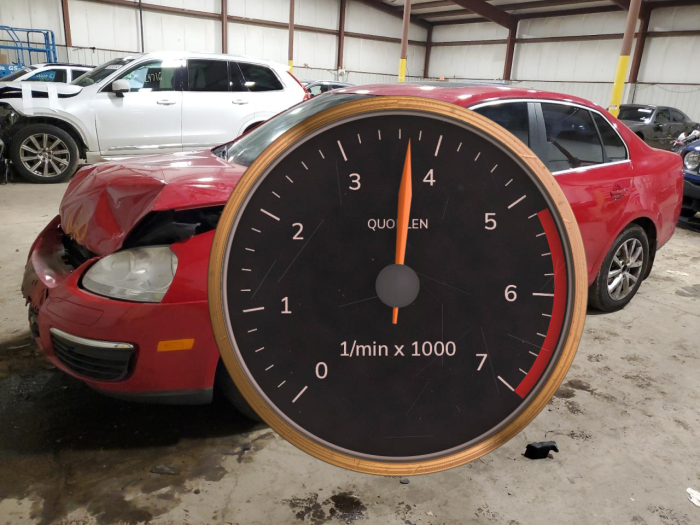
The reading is **3700** rpm
